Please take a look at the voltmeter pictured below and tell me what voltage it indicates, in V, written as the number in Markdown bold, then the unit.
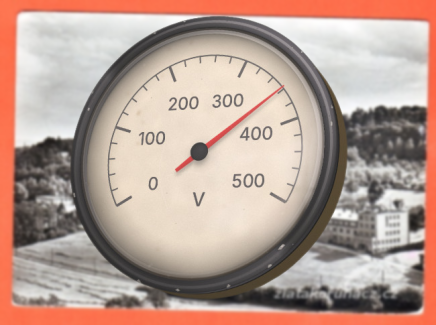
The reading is **360** V
